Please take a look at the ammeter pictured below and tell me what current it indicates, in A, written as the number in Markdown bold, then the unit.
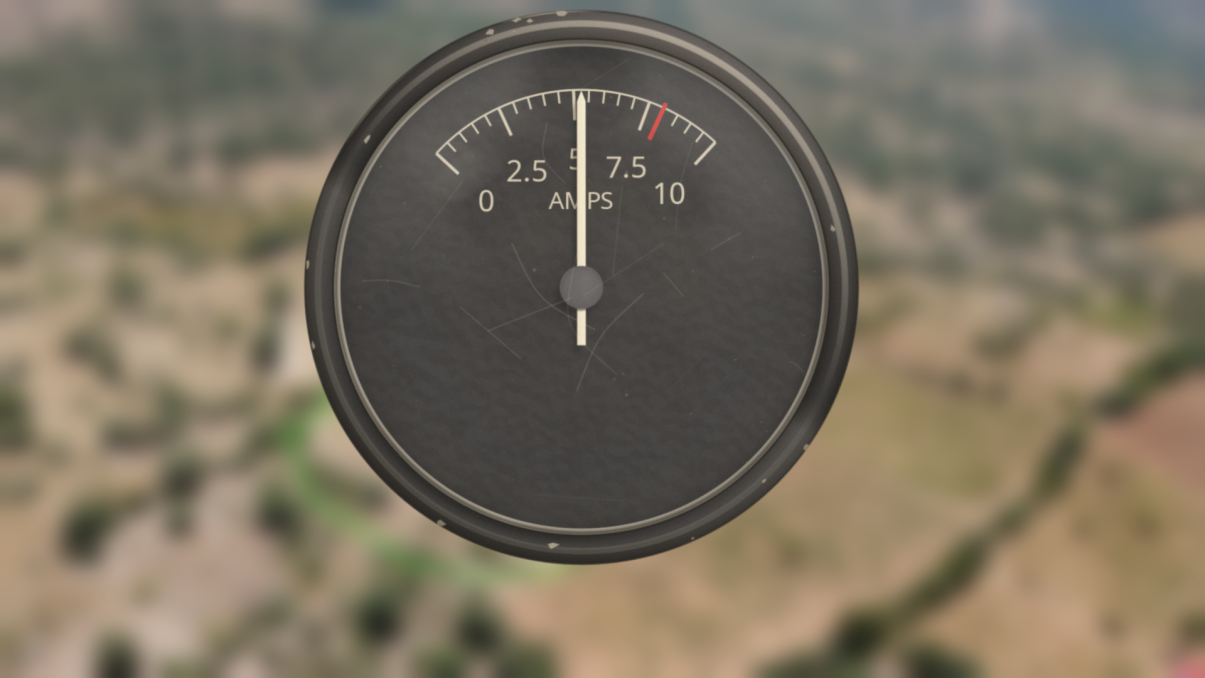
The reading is **5.25** A
